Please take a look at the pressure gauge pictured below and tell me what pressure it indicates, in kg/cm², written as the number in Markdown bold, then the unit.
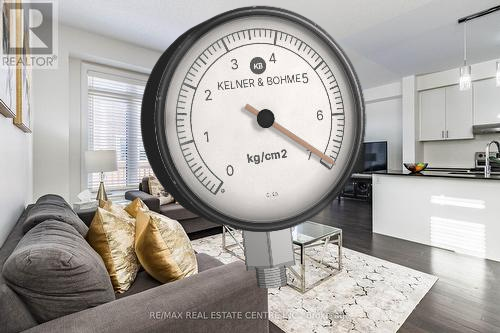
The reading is **6.9** kg/cm²
